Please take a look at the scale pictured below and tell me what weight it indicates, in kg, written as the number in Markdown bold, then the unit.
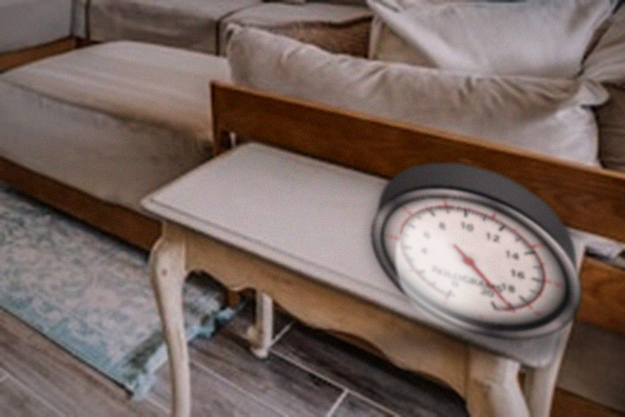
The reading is **19** kg
